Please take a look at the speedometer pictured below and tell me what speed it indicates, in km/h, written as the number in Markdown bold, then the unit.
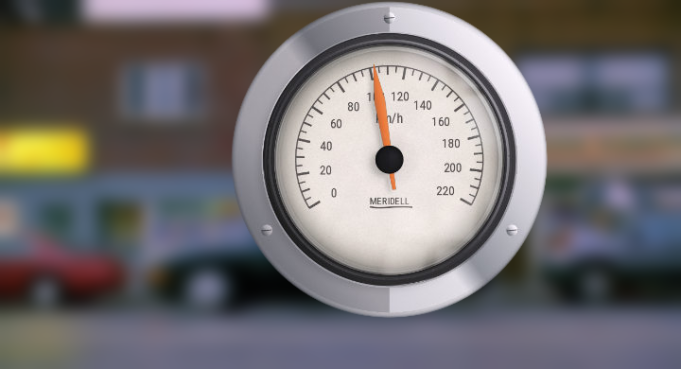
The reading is **102.5** km/h
